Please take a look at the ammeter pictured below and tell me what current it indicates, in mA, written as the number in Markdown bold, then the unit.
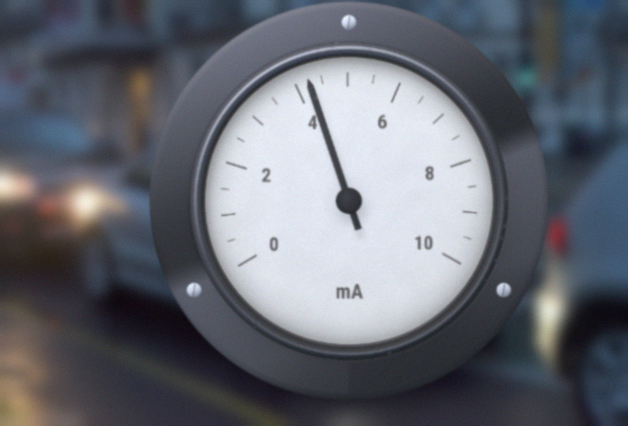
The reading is **4.25** mA
